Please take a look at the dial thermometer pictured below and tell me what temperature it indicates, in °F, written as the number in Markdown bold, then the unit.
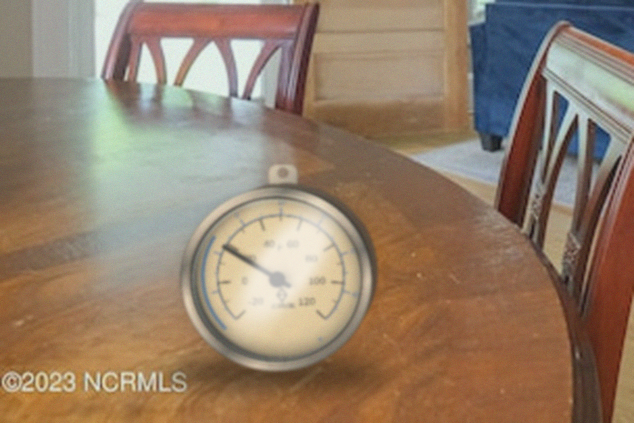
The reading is **20** °F
